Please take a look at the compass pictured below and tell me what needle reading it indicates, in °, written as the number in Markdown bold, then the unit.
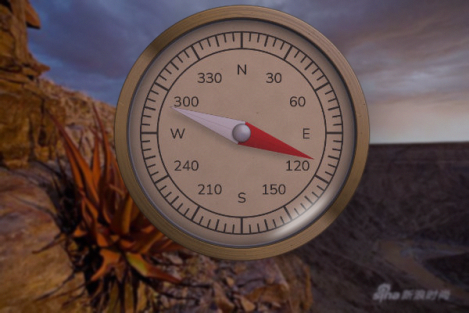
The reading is **110** °
